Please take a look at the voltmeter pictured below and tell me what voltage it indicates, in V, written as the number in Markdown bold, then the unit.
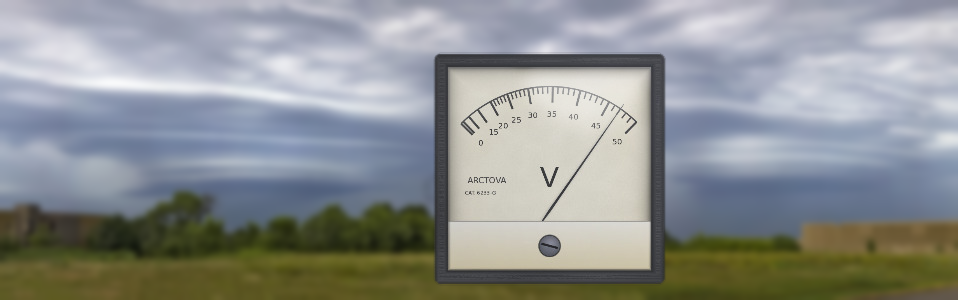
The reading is **47** V
